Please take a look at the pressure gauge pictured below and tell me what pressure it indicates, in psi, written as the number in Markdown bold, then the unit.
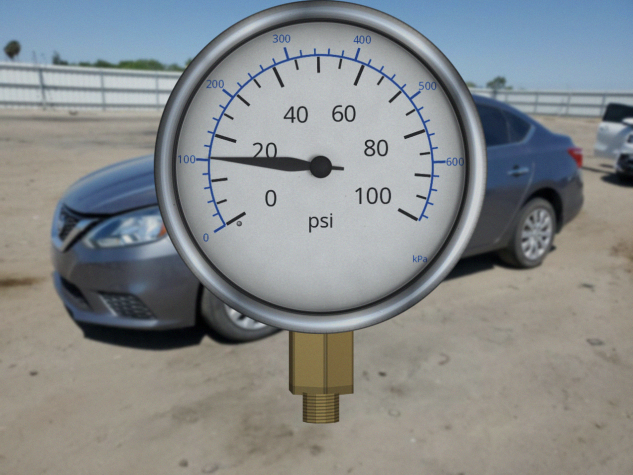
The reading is **15** psi
